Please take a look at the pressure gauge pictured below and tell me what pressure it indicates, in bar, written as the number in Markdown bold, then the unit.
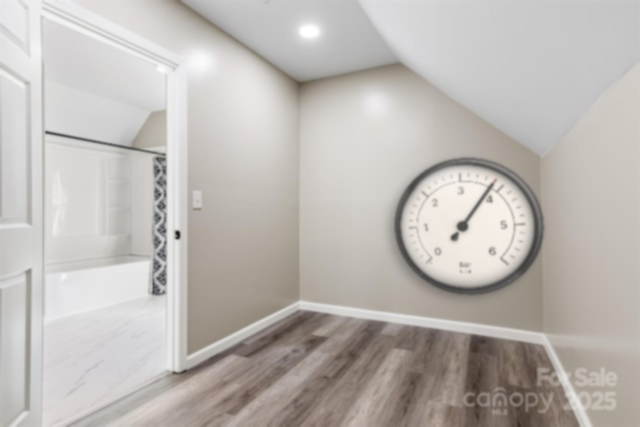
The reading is **3.8** bar
